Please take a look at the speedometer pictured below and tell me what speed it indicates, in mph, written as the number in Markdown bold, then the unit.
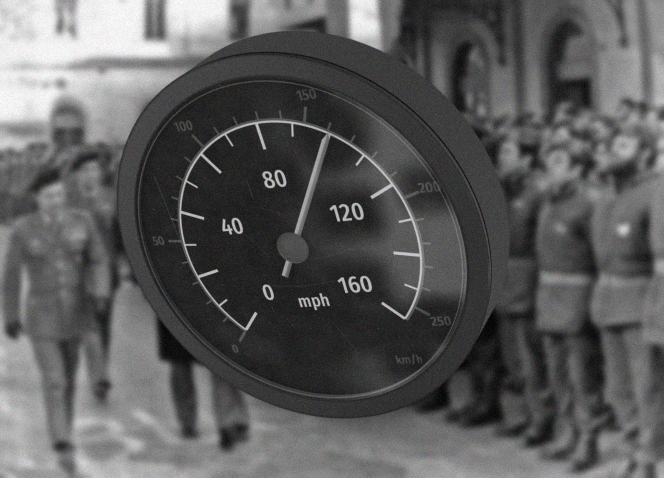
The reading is **100** mph
